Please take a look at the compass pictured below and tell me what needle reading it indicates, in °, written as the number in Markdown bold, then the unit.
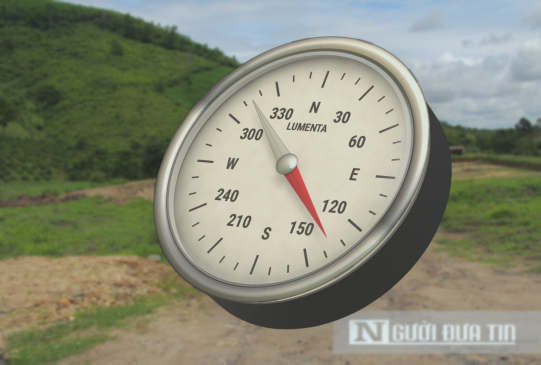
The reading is **135** °
